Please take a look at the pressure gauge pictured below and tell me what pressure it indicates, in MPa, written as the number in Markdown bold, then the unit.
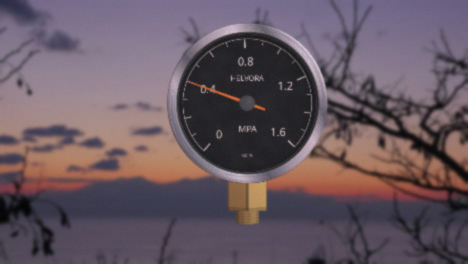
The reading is **0.4** MPa
